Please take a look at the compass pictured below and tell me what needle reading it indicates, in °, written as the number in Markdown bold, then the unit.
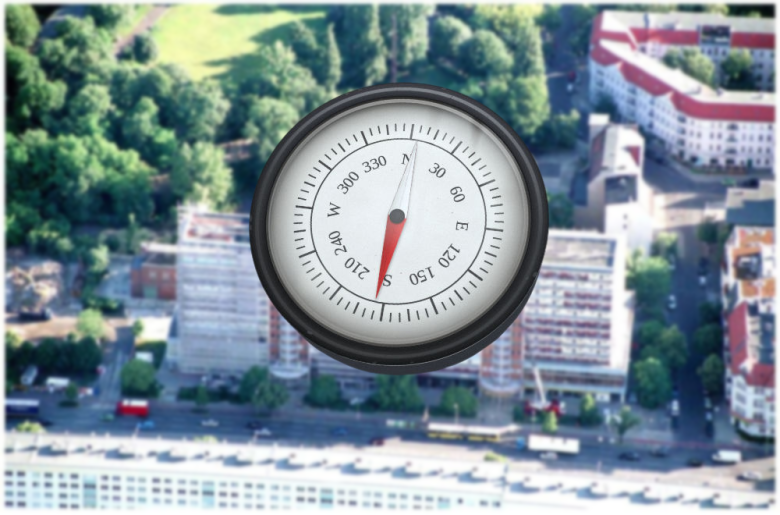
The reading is **185** °
